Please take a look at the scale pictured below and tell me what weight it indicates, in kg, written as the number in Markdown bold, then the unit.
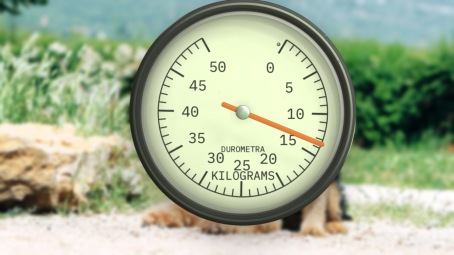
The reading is **13.5** kg
